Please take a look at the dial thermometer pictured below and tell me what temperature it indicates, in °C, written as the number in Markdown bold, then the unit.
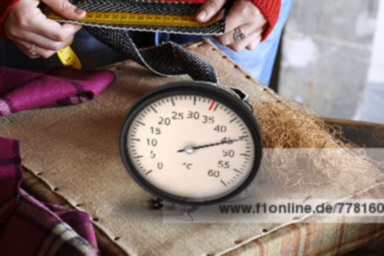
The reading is **45** °C
